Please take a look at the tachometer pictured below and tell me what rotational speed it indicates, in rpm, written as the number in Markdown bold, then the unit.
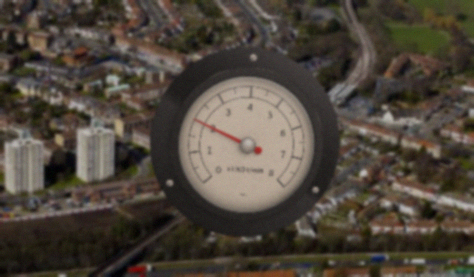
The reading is **2000** rpm
